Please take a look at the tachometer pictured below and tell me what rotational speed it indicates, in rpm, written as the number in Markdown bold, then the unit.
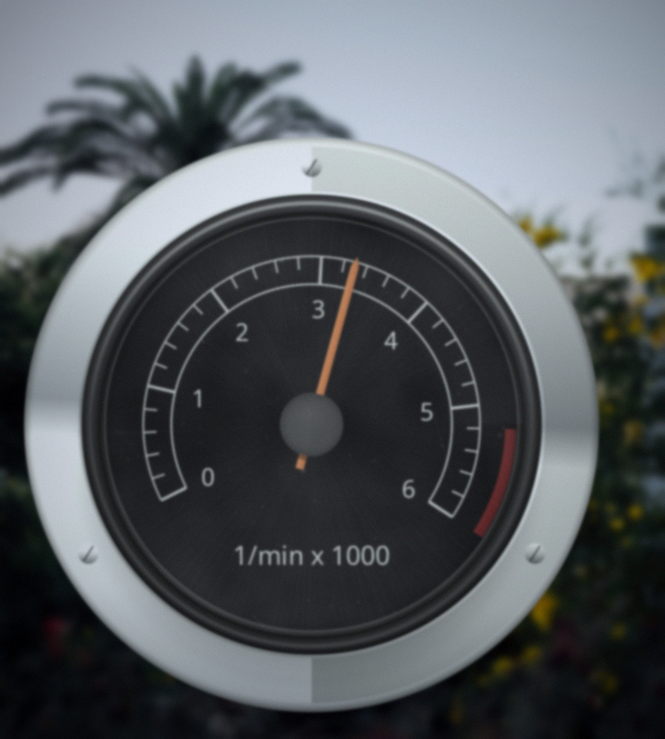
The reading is **3300** rpm
